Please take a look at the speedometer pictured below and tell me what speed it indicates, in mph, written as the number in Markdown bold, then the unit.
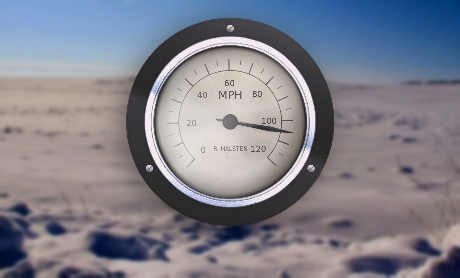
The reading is **105** mph
